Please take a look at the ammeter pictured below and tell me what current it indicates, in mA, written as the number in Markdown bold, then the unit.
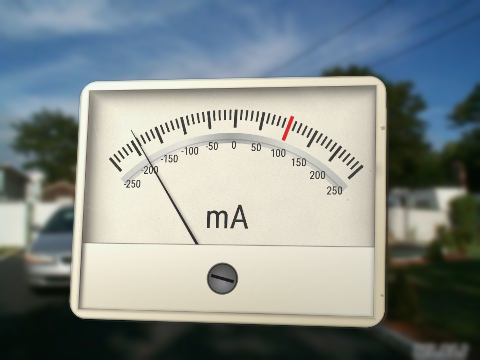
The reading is **-190** mA
